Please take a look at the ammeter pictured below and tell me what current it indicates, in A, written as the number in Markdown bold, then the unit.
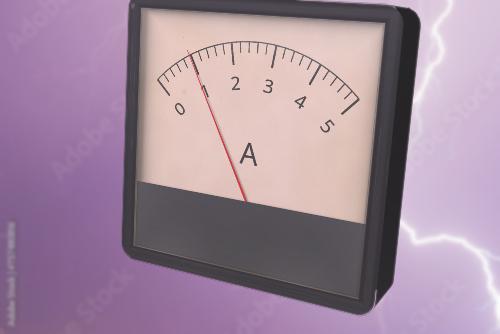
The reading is **1** A
